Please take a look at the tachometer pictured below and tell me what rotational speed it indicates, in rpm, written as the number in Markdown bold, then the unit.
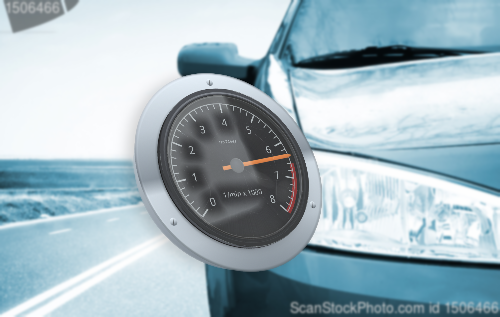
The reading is **6400** rpm
